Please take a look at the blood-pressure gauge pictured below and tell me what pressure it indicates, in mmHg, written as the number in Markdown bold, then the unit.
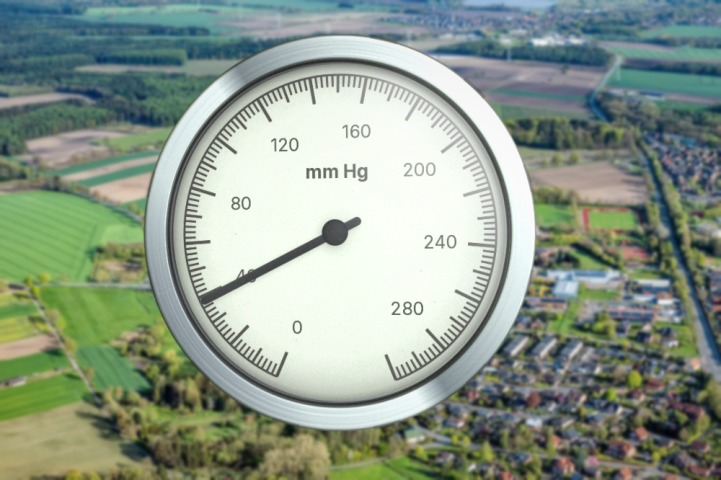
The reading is **38** mmHg
